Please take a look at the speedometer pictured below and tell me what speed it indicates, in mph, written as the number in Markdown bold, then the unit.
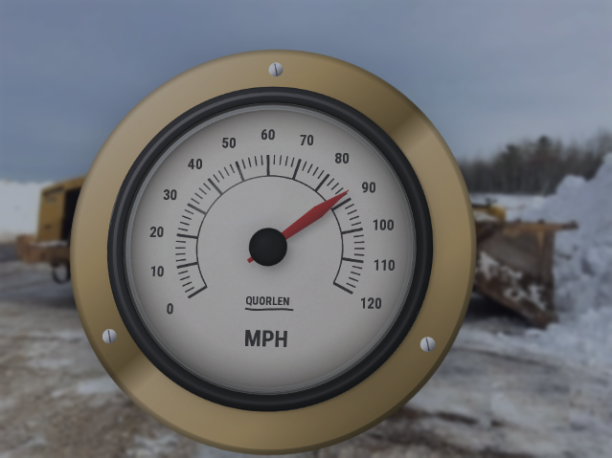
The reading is **88** mph
